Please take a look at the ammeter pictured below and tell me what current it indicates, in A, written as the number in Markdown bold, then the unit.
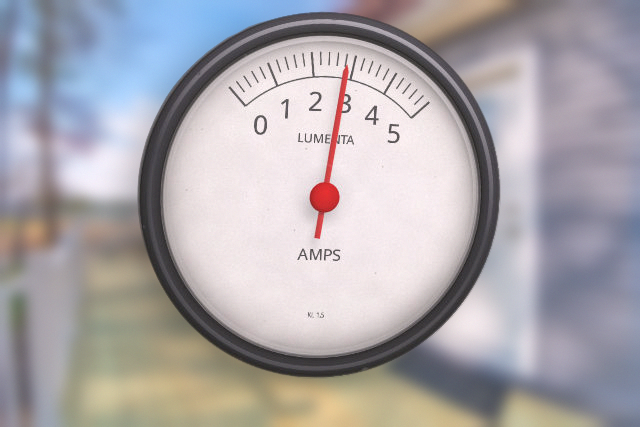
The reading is **2.8** A
